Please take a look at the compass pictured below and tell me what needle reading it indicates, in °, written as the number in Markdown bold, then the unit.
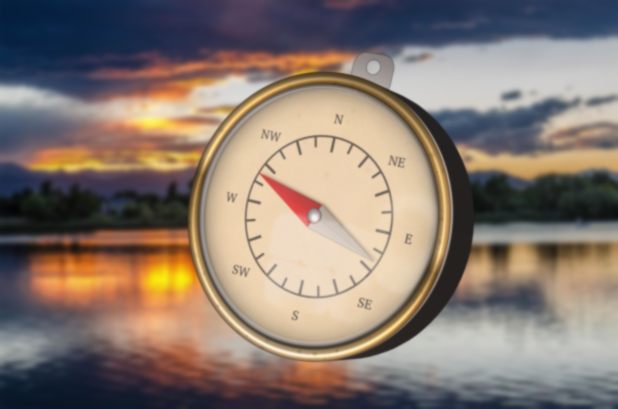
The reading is **292.5** °
